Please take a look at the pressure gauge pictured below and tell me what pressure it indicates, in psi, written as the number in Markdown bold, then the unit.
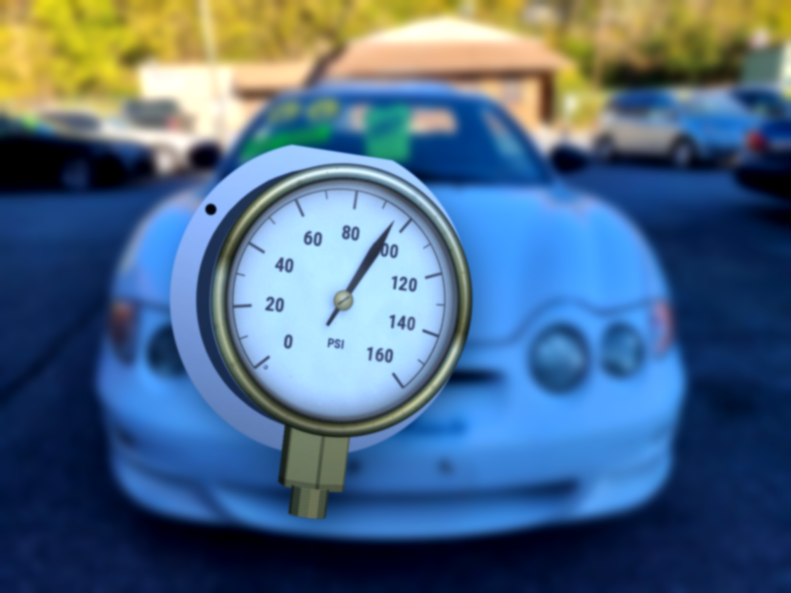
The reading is **95** psi
